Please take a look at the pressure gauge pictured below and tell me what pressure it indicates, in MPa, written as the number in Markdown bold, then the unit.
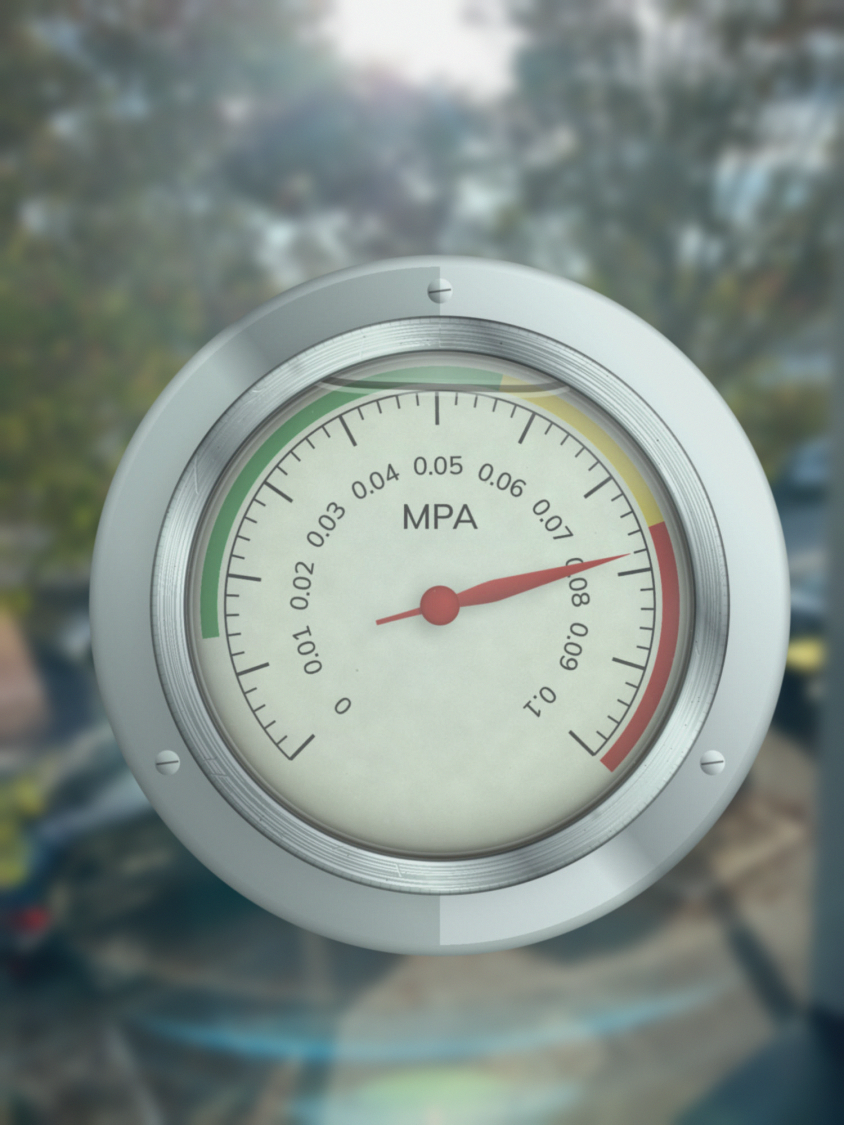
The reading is **0.078** MPa
